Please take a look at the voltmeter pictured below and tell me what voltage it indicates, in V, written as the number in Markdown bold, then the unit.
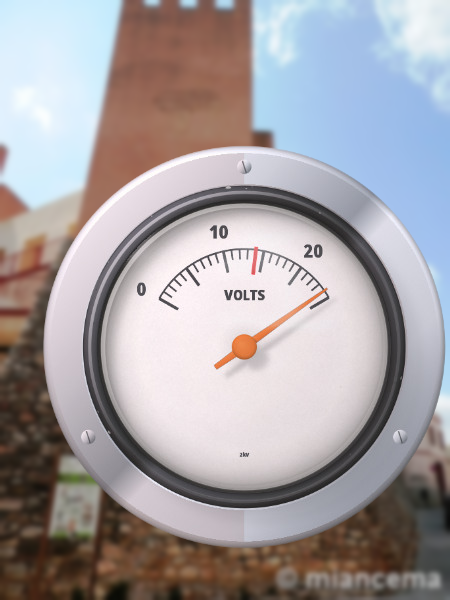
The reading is **24** V
